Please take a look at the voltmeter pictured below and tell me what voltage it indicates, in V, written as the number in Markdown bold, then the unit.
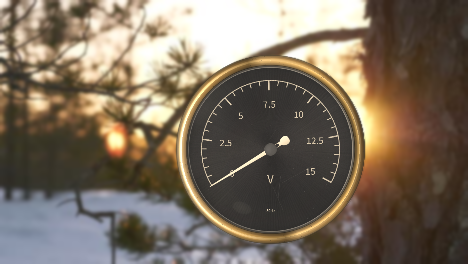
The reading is **0** V
